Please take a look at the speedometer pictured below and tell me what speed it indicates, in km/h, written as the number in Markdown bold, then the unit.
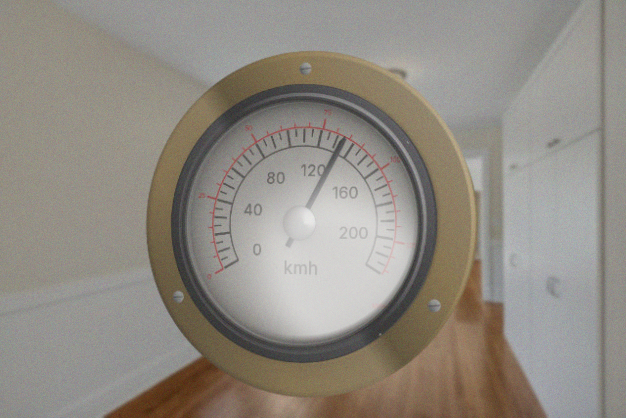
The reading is **135** km/h
